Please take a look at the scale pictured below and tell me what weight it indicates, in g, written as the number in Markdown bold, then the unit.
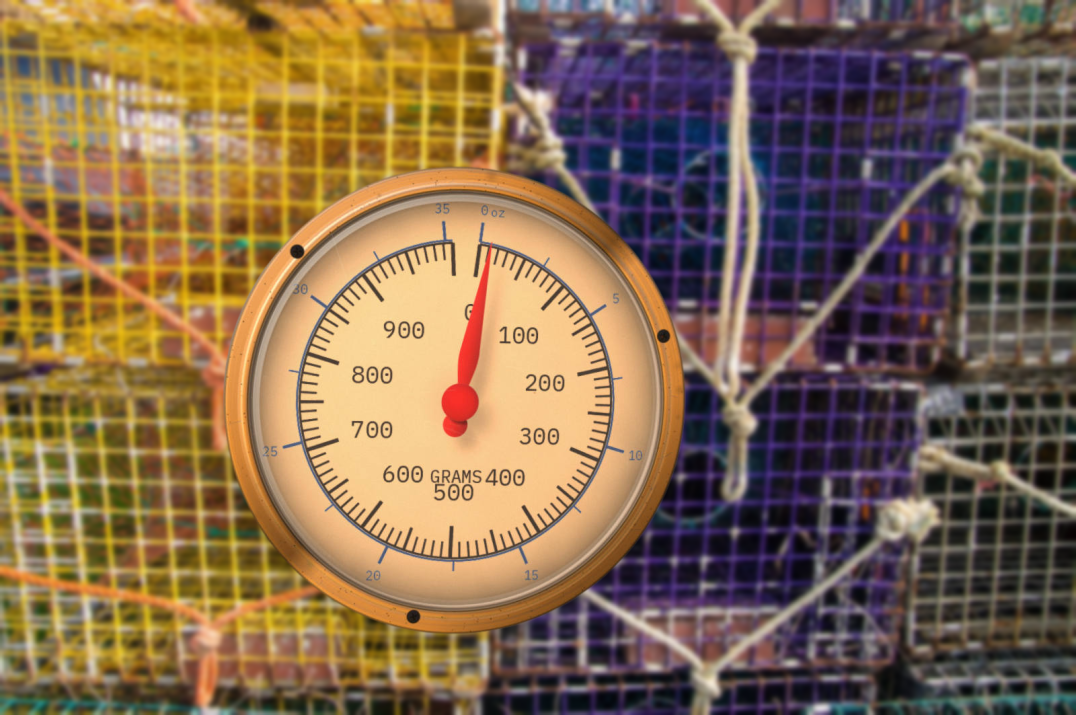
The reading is **10** g
